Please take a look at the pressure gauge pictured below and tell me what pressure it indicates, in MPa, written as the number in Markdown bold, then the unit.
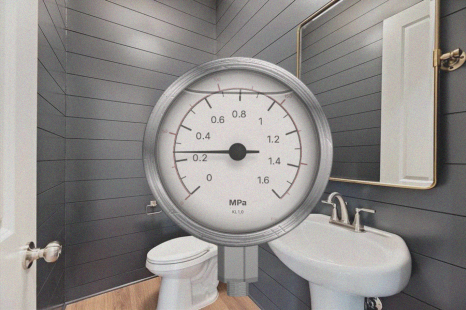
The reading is **0.25** MPa
